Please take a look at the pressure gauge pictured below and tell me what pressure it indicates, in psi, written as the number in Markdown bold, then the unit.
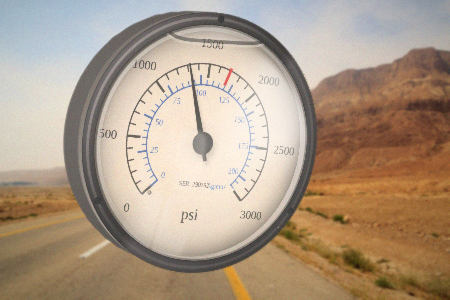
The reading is **1300** psi
